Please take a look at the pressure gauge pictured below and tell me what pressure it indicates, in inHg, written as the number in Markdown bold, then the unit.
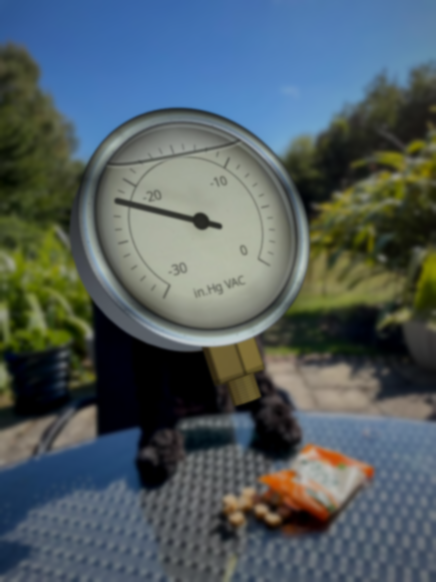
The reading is **-22** inHg
